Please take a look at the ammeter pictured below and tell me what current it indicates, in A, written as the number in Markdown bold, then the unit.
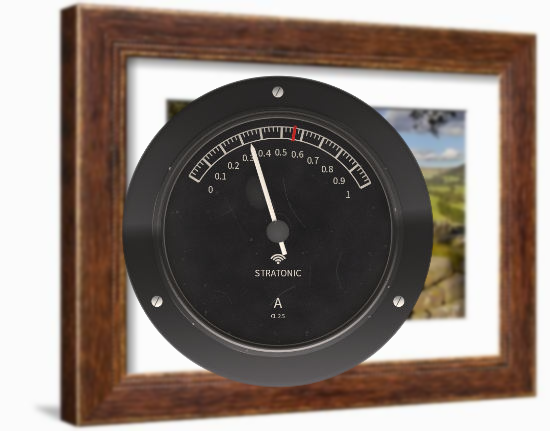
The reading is **0.34** A
